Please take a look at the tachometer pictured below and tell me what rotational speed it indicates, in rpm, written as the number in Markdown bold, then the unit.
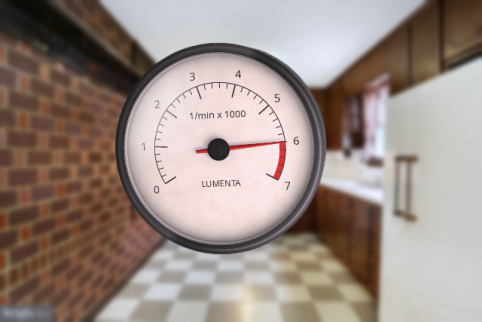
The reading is **6000** rpm
